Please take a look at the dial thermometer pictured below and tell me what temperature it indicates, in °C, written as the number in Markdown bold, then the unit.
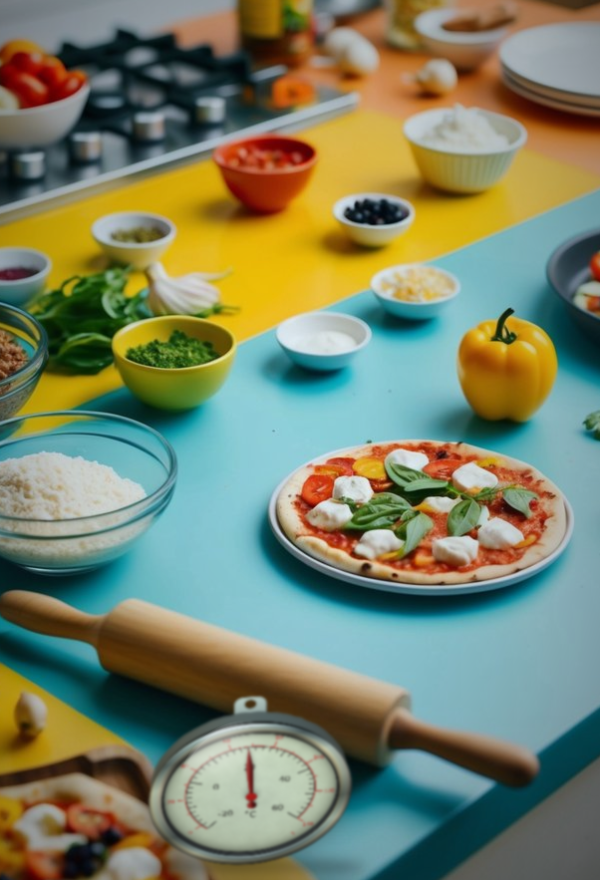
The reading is **20** °C
